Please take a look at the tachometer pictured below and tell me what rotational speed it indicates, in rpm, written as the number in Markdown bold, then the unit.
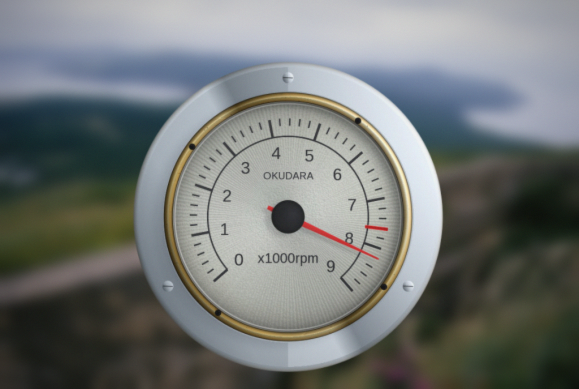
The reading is **8200** rpm
